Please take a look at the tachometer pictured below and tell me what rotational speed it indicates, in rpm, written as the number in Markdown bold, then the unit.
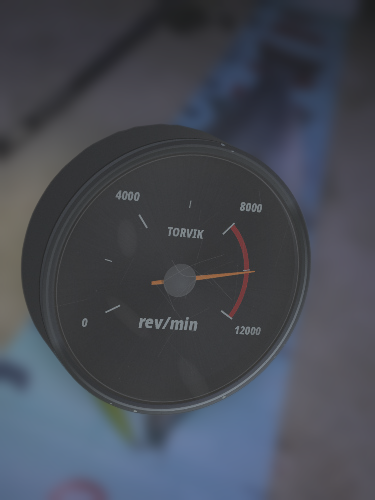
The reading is **10000** rpm
